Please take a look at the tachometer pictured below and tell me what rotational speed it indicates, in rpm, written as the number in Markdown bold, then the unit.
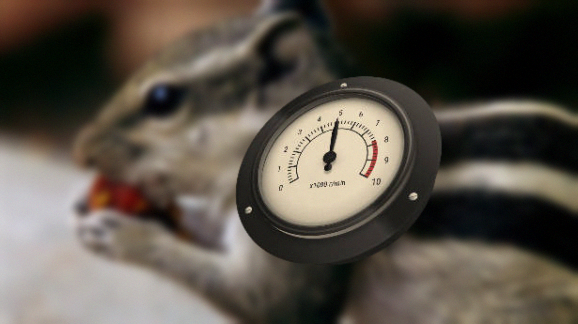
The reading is **5000** rpm
